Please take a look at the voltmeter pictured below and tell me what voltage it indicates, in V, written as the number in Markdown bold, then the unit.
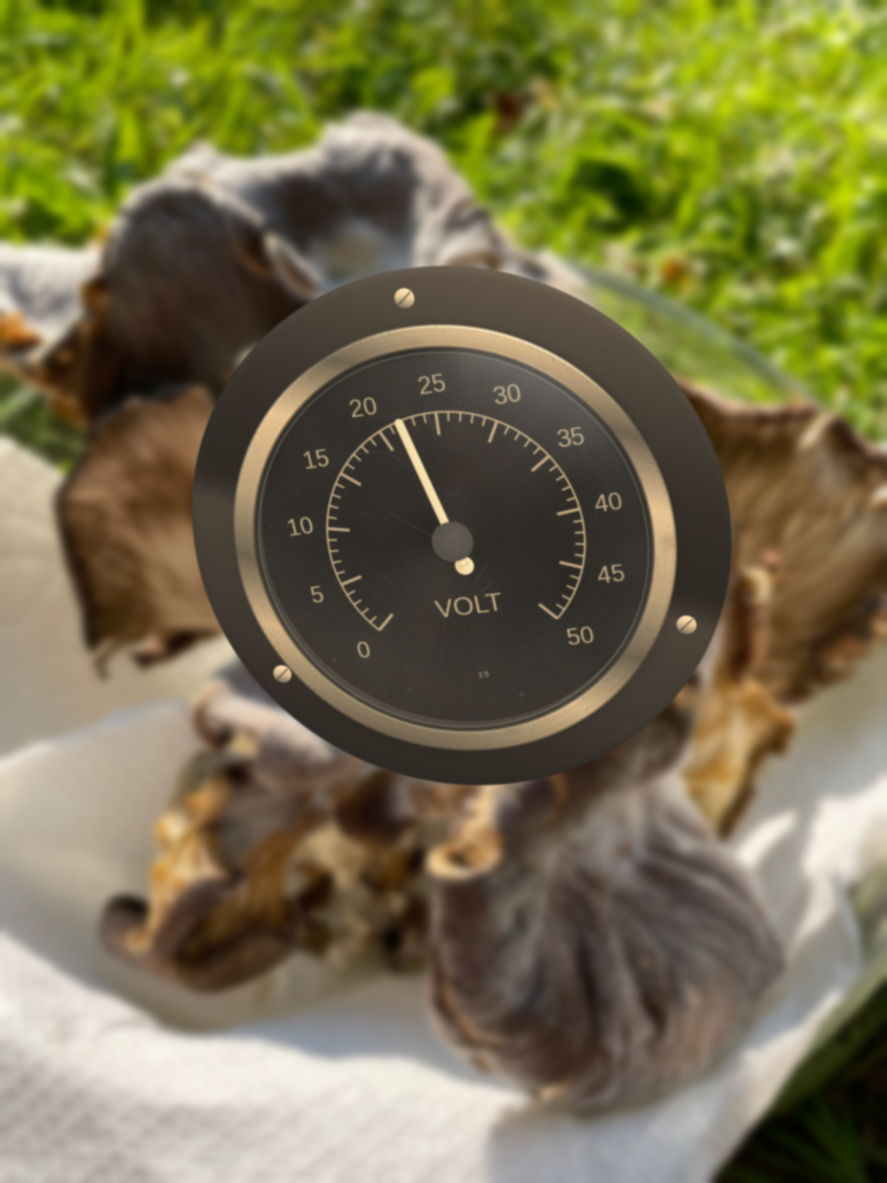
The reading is **22** V
